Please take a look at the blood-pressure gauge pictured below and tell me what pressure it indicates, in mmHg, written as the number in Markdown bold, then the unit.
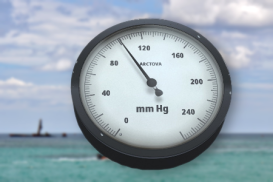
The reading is **100** mmHg
